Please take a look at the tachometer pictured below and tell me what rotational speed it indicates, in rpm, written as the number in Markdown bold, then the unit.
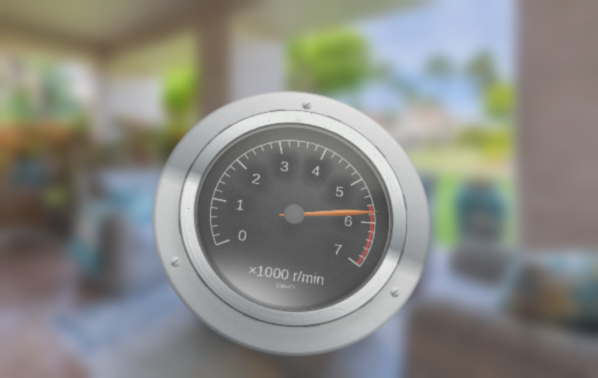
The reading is **5800** rpm
